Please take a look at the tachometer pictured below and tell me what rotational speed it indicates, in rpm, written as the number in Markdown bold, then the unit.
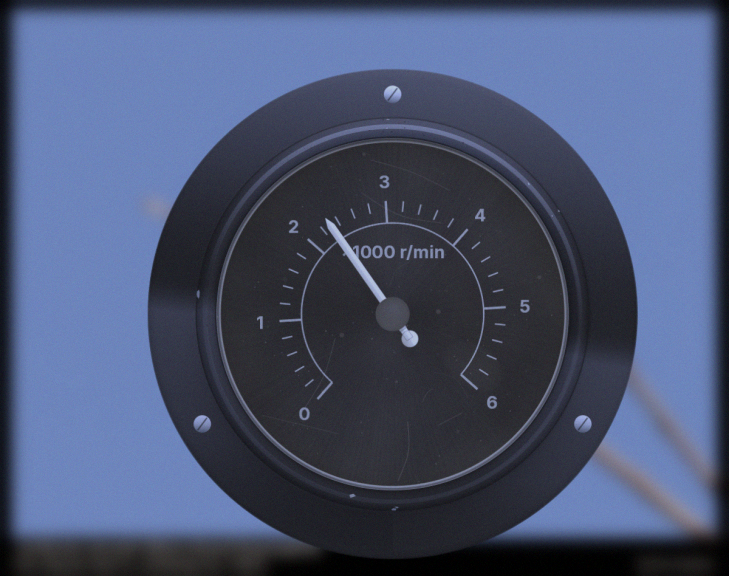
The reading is **2300** rpm
